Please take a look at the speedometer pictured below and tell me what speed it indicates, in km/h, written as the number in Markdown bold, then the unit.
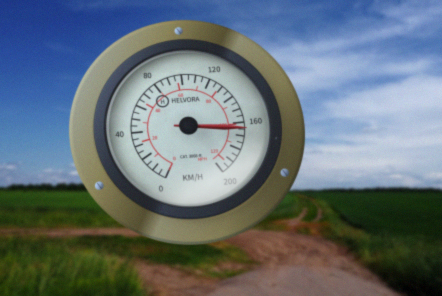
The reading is **165** km/h
